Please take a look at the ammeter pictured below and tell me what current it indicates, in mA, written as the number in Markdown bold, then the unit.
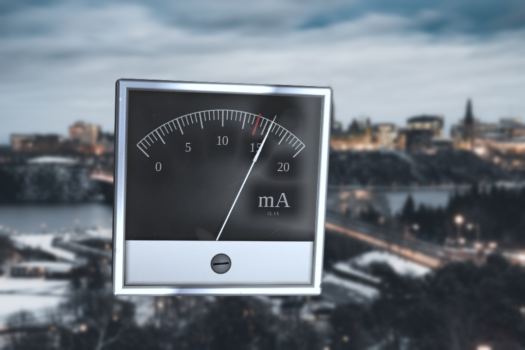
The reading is **15.5** mA
